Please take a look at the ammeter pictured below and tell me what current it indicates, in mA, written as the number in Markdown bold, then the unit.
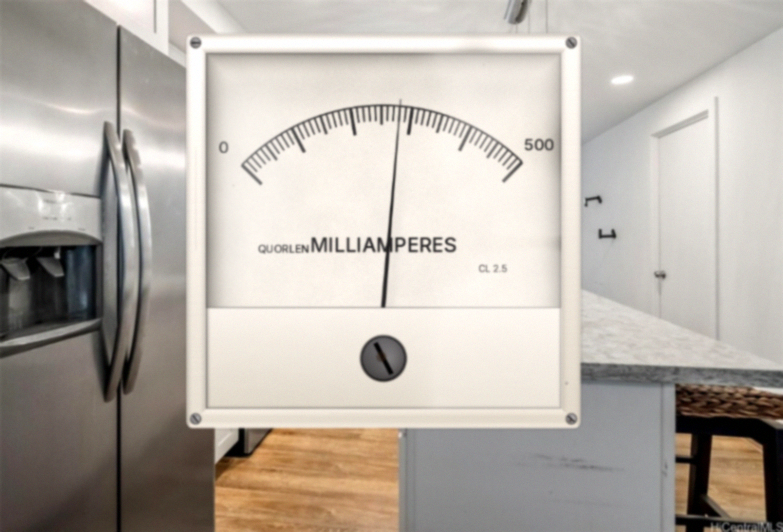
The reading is **280** mA
